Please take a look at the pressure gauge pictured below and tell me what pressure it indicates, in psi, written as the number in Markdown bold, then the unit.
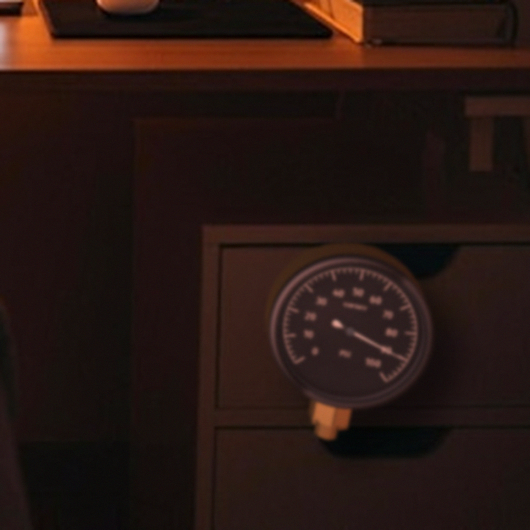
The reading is **90** psi
